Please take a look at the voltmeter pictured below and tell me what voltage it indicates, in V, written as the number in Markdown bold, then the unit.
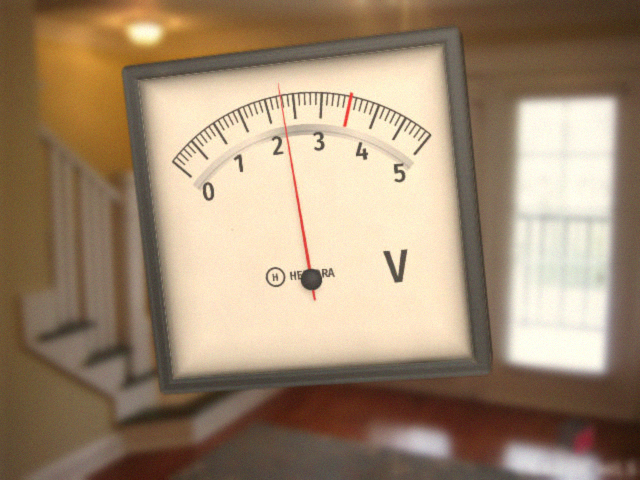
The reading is **2.3** V
